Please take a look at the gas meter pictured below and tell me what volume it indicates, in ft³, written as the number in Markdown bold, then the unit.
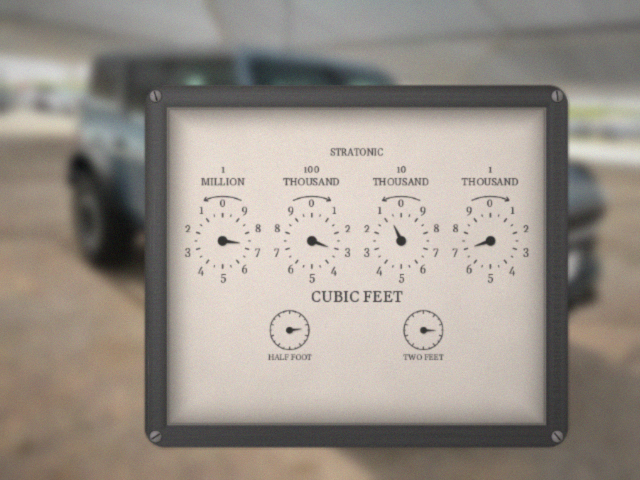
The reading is **730700** ft³
